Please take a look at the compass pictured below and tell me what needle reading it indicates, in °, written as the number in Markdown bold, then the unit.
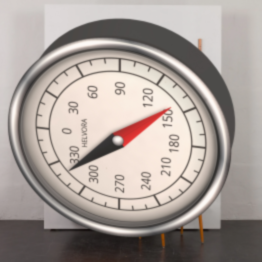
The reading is **140** °
